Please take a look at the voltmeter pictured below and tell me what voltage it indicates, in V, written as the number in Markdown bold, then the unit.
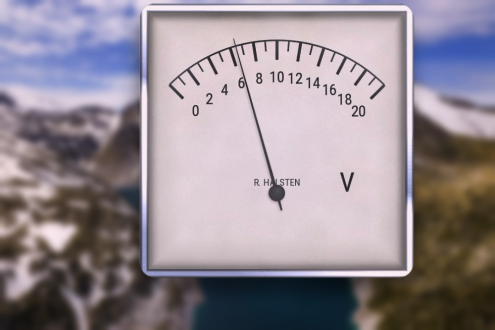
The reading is **6.5** V
